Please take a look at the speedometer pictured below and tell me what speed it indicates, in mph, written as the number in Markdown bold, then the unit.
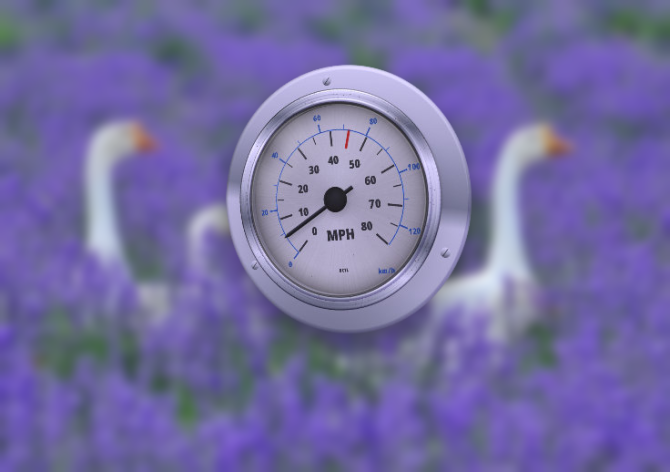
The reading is **5** mph
